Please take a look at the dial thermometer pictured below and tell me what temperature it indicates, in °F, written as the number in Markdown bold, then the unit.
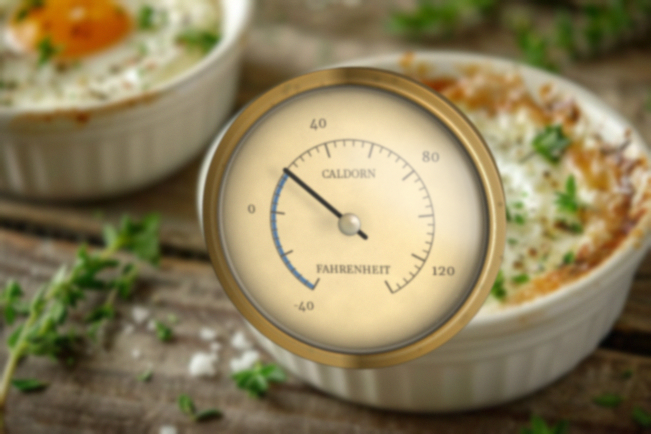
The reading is **20** °F
